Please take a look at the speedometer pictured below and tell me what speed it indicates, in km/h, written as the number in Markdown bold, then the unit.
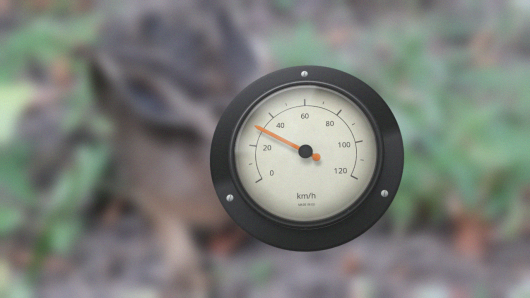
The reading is **30** km/h
